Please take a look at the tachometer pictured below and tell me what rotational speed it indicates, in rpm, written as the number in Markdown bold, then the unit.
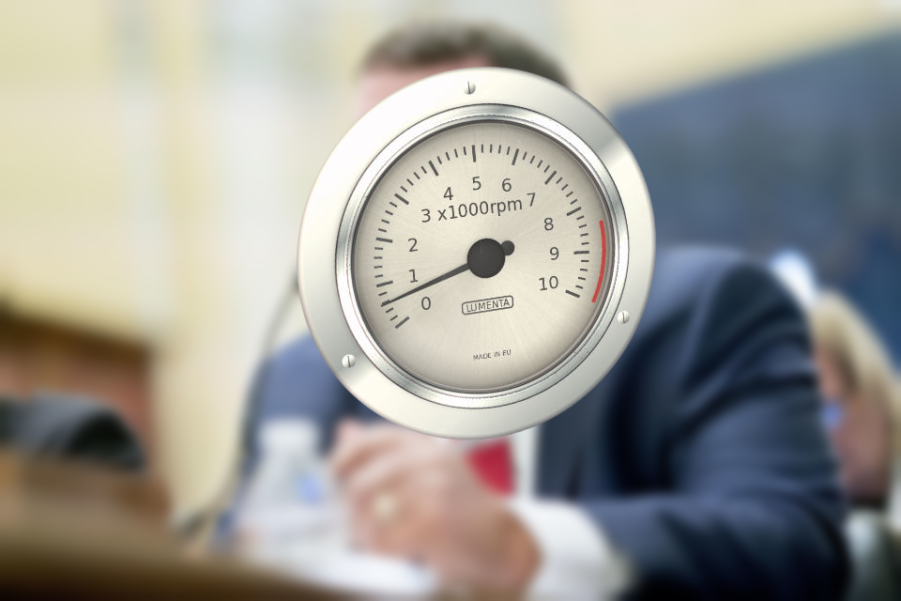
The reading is **600** rpm
